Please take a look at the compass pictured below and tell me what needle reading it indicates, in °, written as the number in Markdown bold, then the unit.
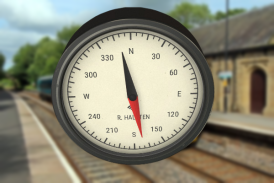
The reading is **170** °
